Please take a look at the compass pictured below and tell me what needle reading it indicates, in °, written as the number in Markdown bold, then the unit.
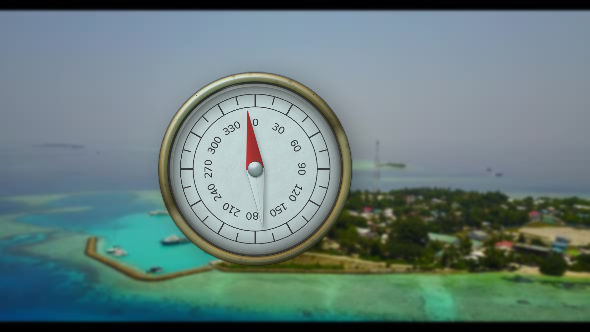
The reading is **352.5** °
